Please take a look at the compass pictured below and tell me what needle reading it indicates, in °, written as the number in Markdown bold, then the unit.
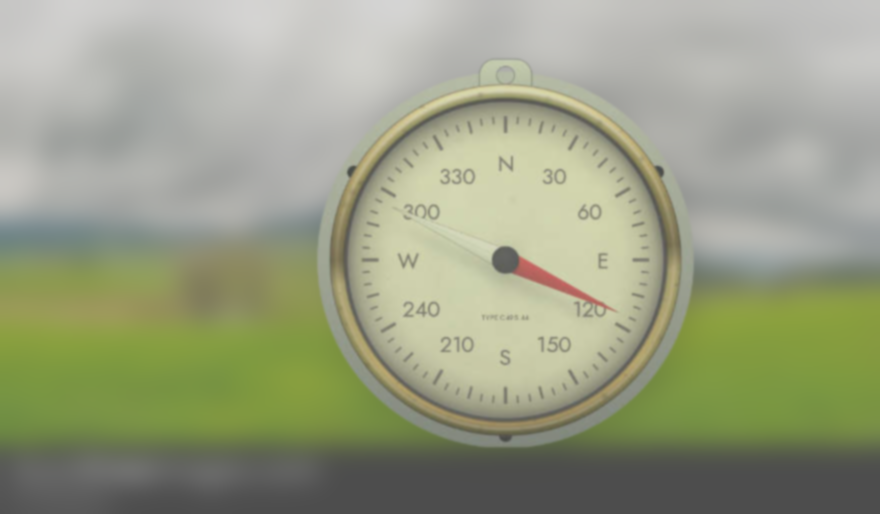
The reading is **115** °
